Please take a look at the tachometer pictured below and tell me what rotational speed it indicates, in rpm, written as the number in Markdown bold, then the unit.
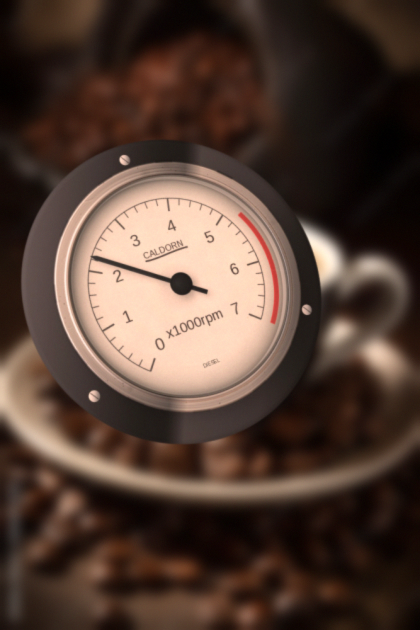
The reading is **2200** rpm
